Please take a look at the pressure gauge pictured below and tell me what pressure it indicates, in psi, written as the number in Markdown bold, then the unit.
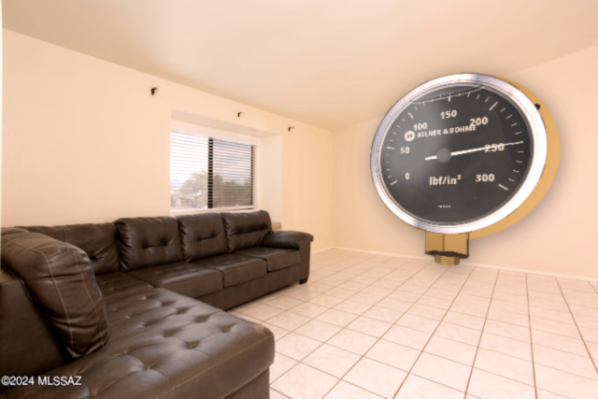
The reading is **250** psi
